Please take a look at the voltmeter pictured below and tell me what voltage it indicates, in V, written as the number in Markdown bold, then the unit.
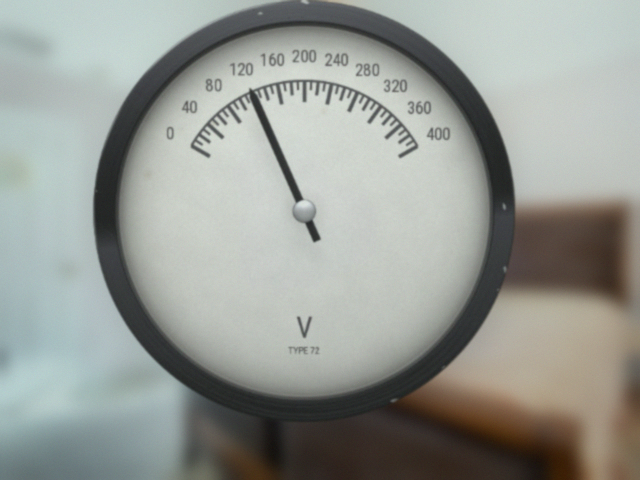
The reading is **120** V
